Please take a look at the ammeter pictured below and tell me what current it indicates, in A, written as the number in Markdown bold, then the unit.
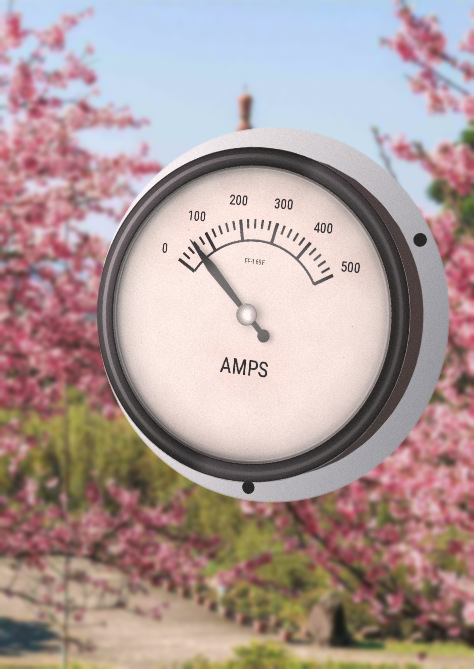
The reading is **60** A
